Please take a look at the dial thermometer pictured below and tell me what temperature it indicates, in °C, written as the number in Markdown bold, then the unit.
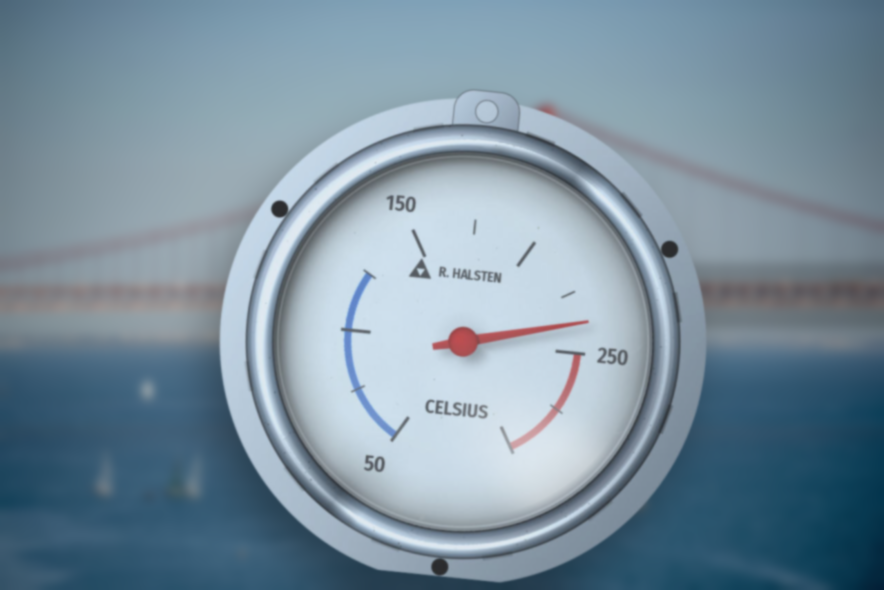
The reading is **237.5** °C
